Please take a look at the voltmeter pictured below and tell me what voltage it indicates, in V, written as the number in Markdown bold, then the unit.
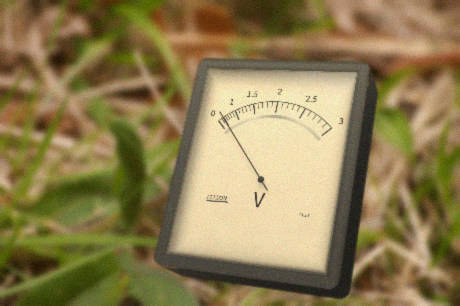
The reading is **0.5** V
